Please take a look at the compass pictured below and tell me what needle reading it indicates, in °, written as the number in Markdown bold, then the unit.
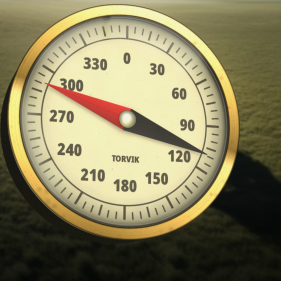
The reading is **290** °
